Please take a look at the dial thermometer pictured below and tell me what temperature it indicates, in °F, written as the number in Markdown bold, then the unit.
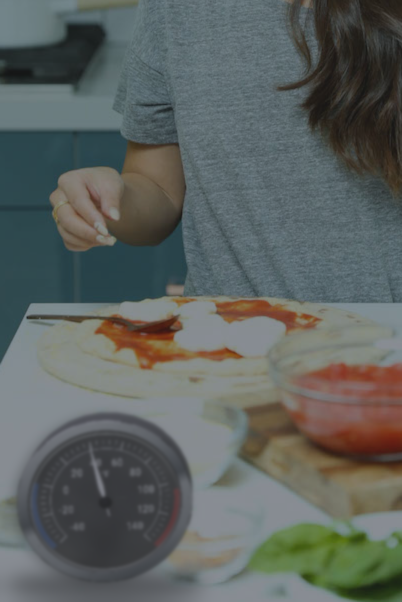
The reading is **40** °F
